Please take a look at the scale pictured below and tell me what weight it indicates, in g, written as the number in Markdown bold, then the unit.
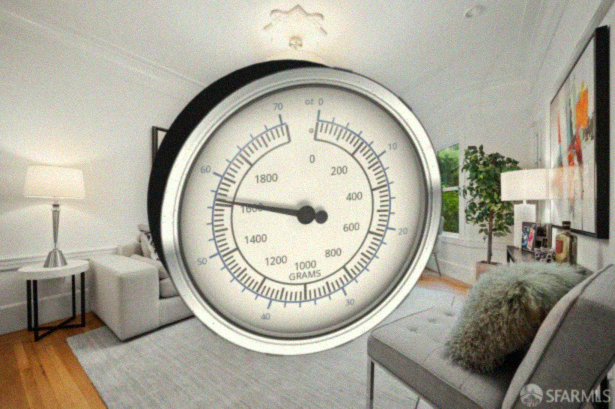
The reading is **1620** g
